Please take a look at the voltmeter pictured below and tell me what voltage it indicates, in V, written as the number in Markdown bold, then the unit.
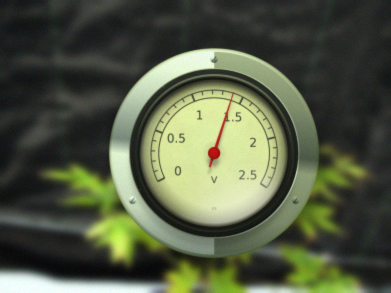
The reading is **1.4** V
